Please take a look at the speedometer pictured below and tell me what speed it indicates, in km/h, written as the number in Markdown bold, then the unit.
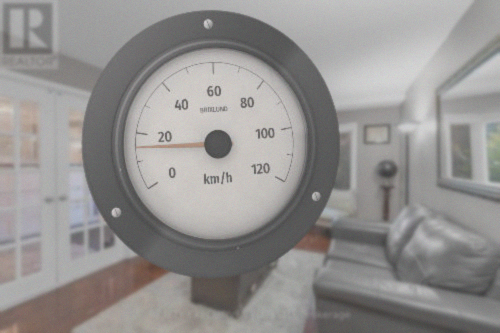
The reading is **15** km/h
